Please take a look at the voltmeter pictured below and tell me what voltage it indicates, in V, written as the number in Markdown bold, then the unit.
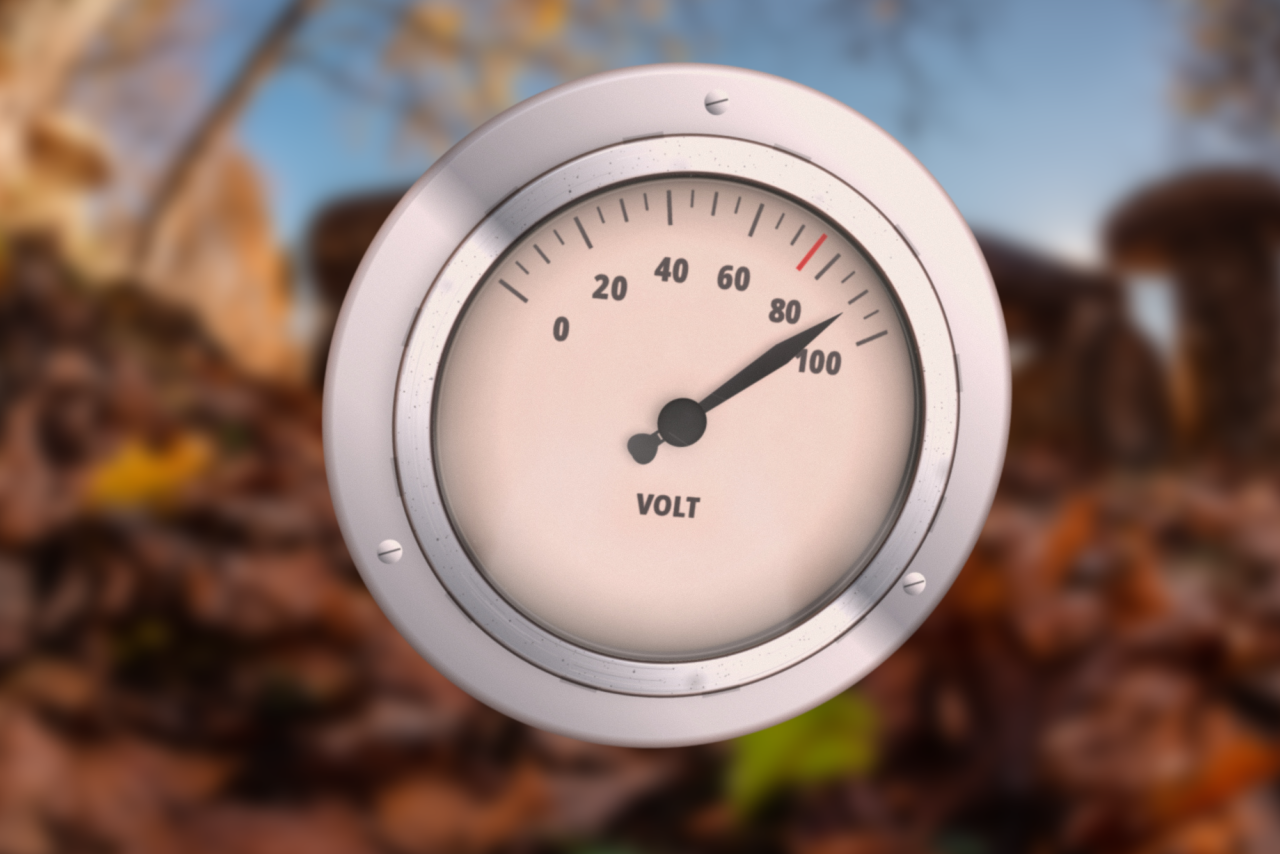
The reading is **90** V
